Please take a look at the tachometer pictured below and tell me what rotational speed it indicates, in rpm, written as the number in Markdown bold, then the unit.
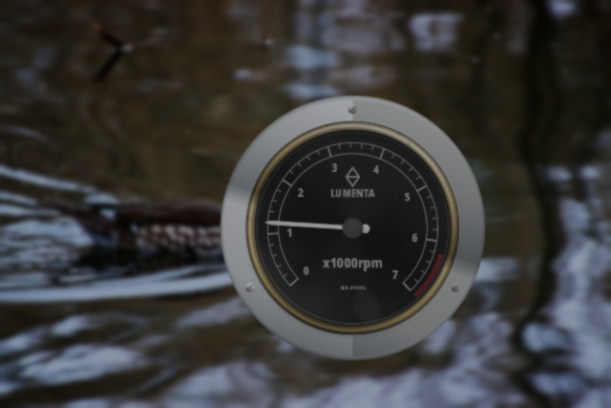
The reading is **1200** rpm
